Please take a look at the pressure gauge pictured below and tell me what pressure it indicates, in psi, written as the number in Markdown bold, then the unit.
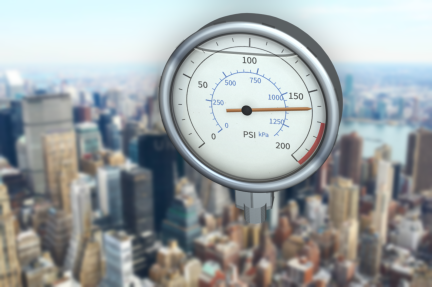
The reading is **160** psi
